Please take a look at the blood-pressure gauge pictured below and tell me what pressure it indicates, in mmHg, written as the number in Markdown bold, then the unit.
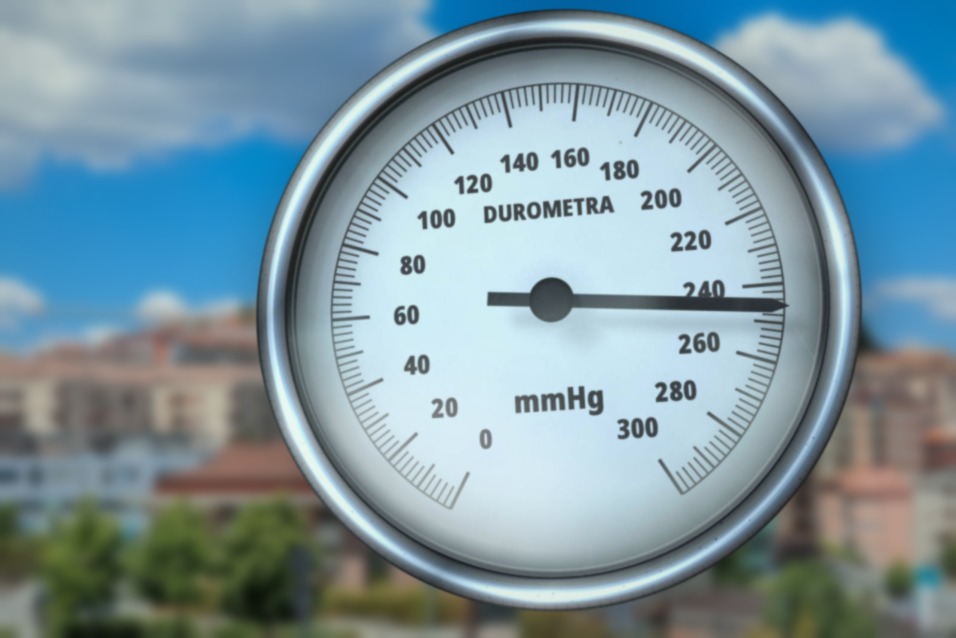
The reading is **246** mmHg
